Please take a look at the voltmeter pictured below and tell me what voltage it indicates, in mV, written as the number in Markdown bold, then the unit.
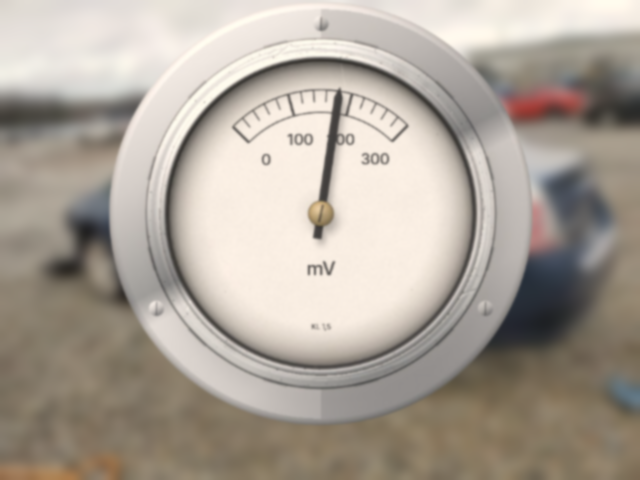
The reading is **180** mV
